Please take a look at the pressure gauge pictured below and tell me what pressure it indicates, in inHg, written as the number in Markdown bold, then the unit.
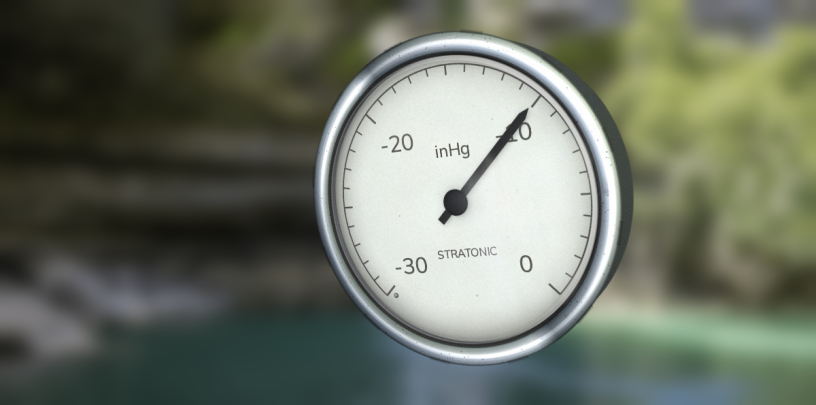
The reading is **-10** inHg
